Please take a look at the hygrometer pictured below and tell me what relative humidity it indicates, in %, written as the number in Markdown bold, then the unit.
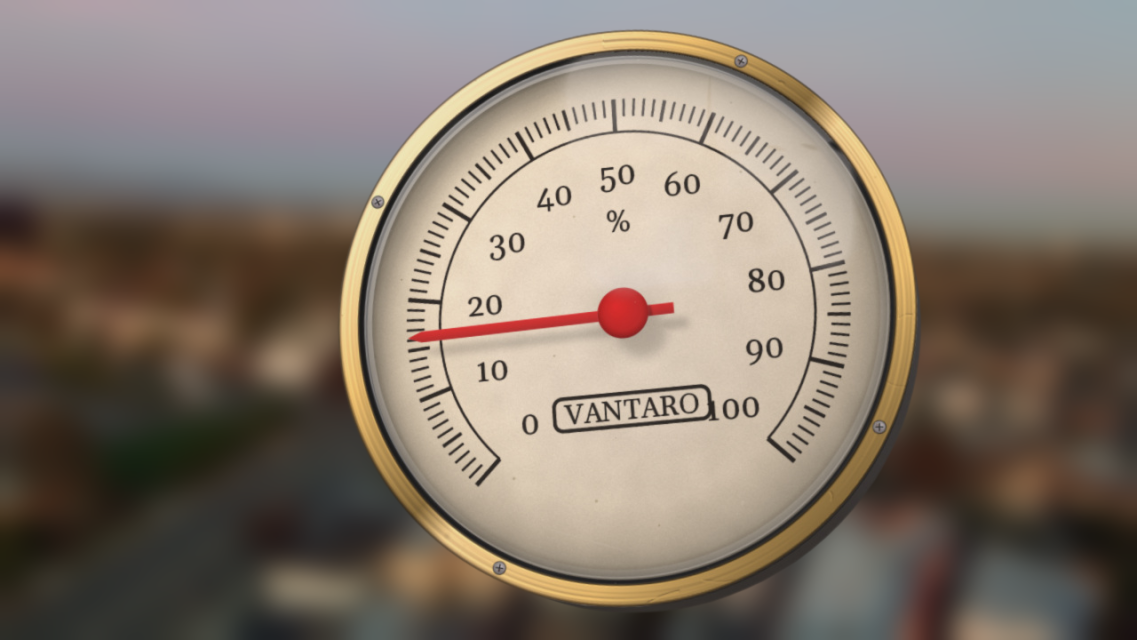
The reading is **16** %
